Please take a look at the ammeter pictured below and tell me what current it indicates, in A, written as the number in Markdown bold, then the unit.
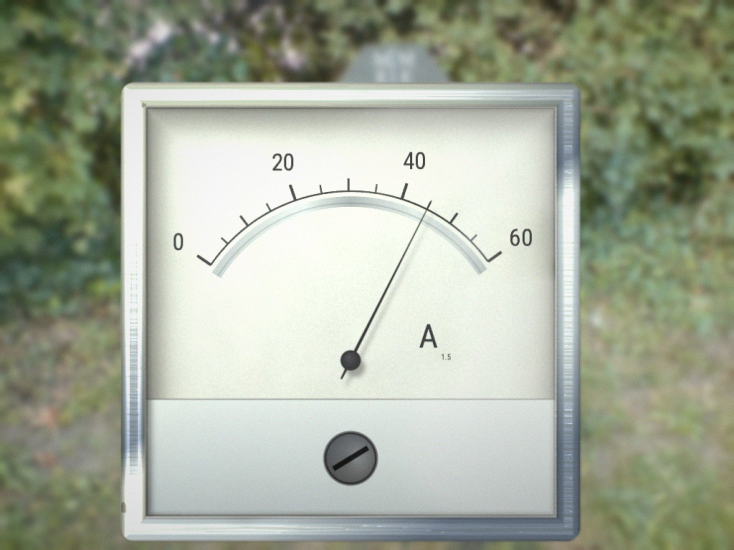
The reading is **45** A
